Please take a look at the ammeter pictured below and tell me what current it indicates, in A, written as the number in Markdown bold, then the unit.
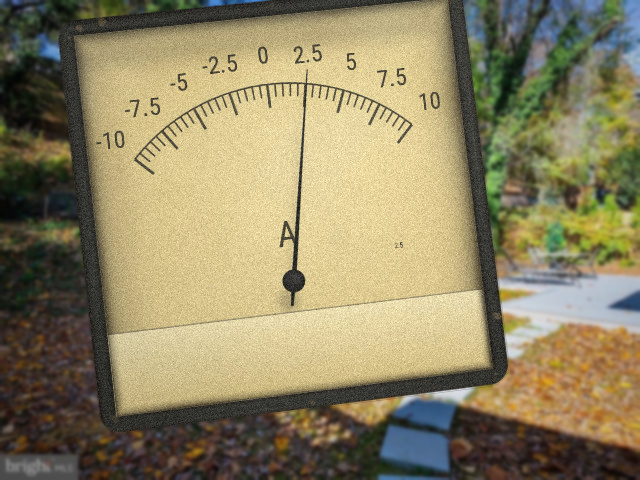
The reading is **2.5** A
